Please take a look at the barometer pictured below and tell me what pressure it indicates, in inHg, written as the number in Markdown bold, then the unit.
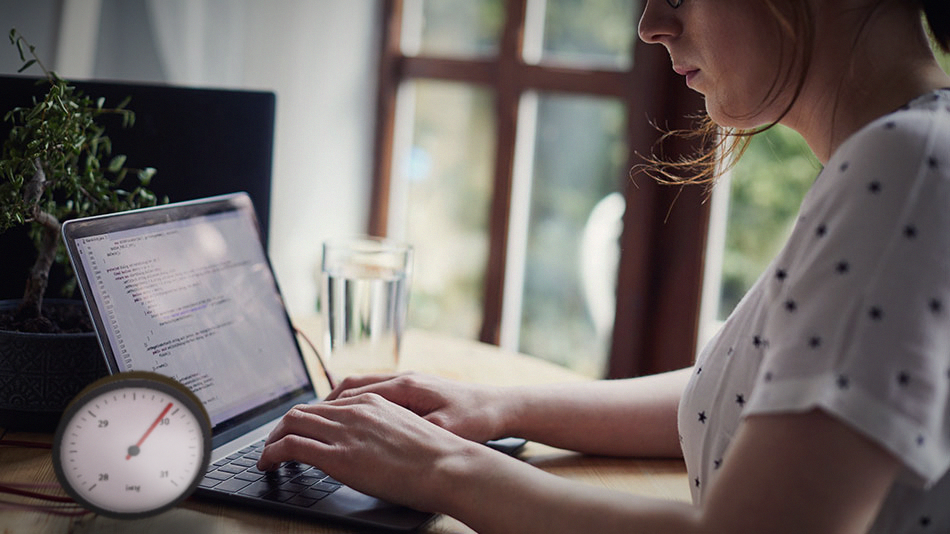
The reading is **29.9** inHg
